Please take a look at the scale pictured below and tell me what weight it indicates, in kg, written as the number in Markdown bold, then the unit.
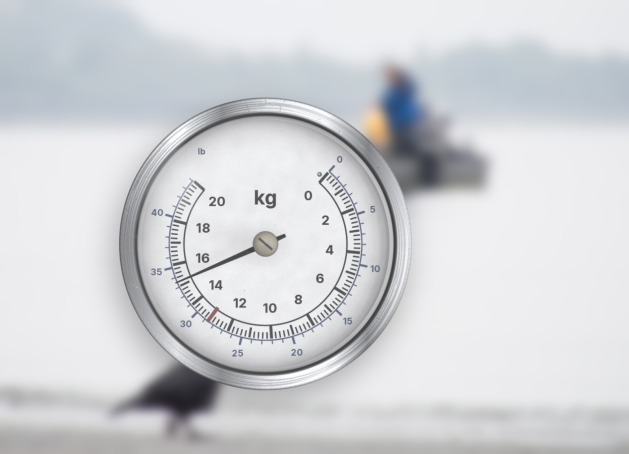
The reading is **15.2** kg
